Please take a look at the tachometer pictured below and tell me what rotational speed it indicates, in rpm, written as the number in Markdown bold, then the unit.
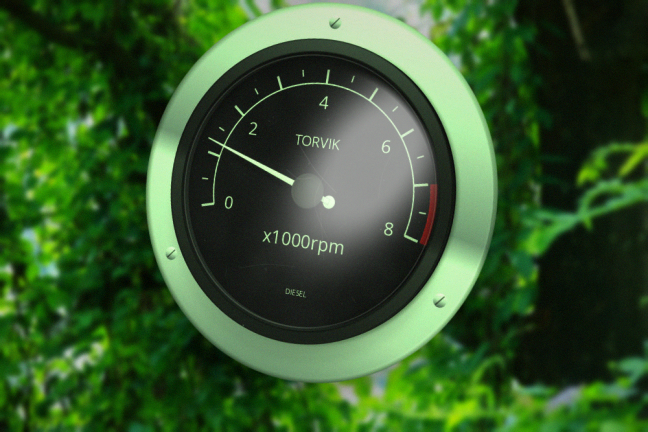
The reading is **1250** rpm
